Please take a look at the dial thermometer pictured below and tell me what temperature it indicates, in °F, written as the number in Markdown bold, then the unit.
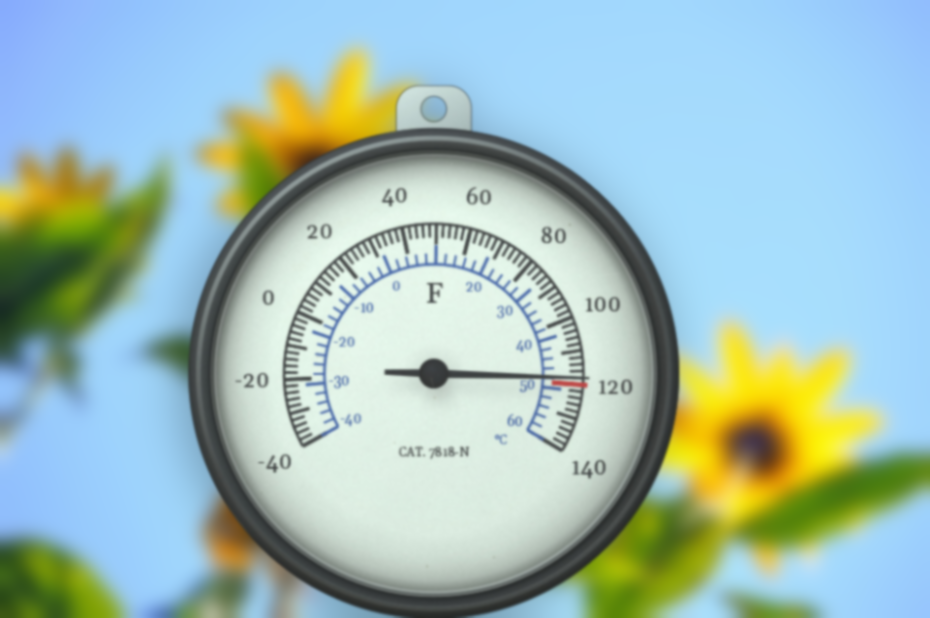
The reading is **118** °F
